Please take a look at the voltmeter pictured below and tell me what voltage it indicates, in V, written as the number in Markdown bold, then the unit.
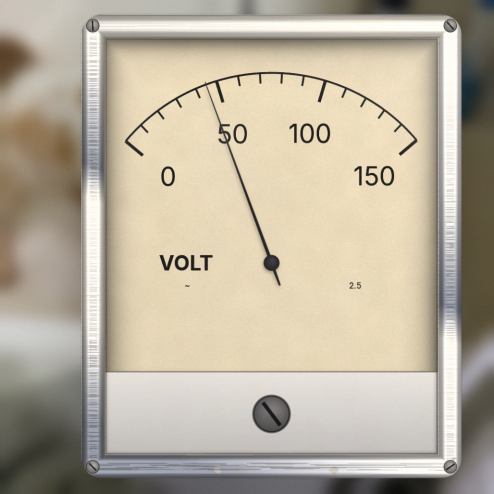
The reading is **45** V
